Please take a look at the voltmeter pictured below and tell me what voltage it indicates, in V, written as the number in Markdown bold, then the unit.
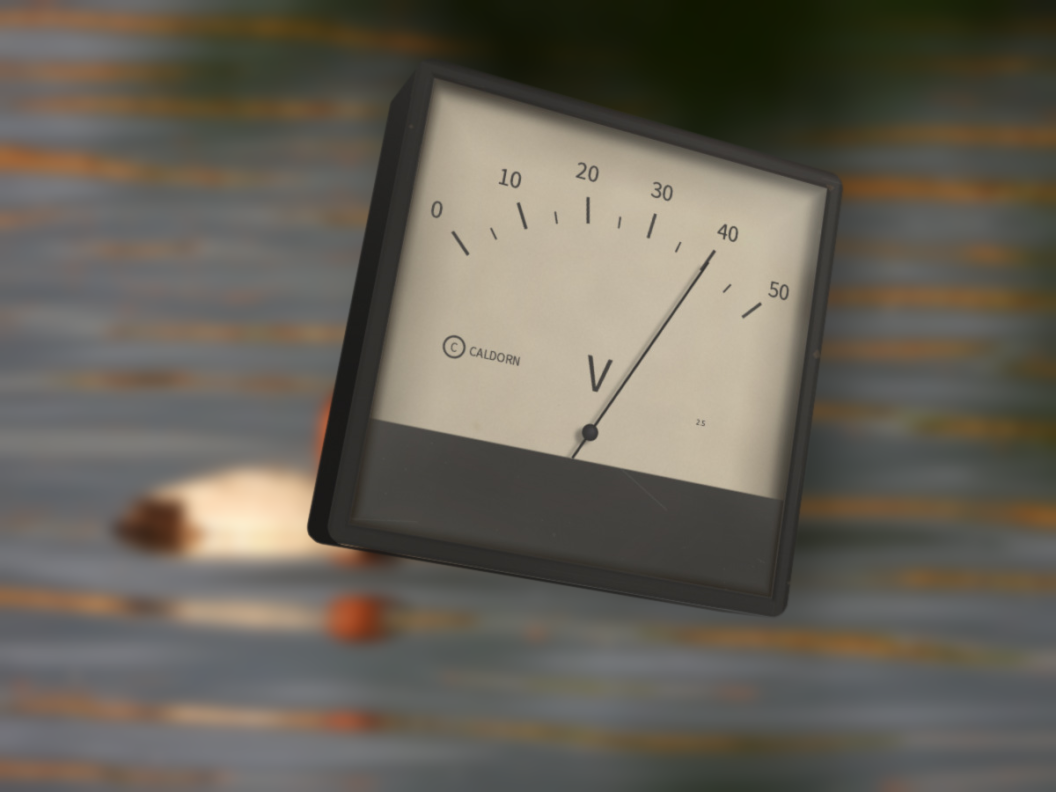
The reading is **40** V
